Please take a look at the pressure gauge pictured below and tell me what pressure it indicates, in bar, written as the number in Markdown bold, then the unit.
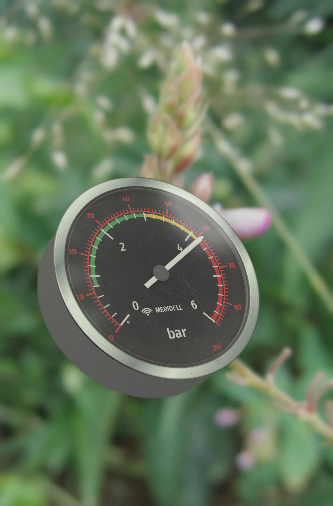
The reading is **4.2** bar
